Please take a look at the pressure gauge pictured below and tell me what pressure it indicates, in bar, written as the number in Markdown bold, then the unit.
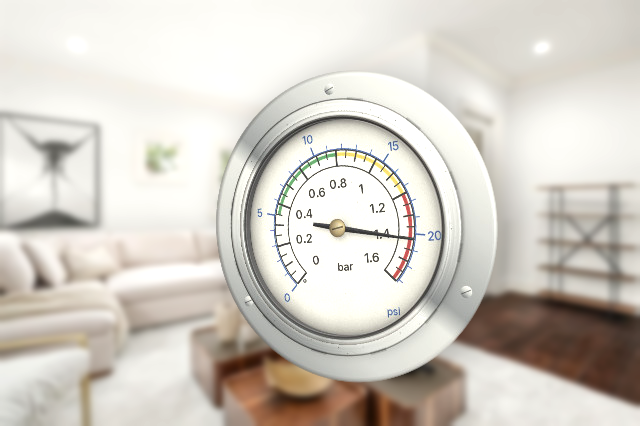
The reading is **1.4** bar
